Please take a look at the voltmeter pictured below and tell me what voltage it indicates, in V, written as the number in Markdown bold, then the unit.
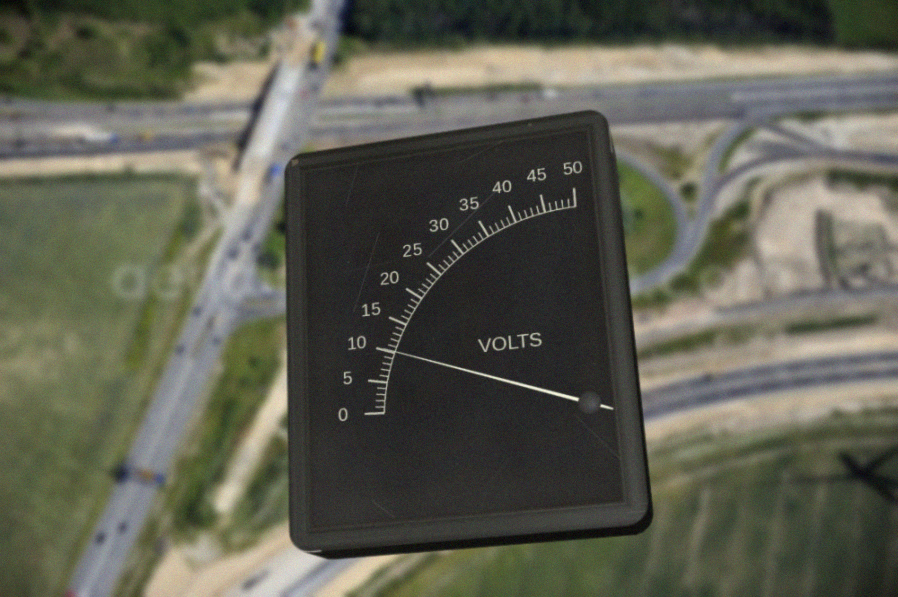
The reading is **10** V
